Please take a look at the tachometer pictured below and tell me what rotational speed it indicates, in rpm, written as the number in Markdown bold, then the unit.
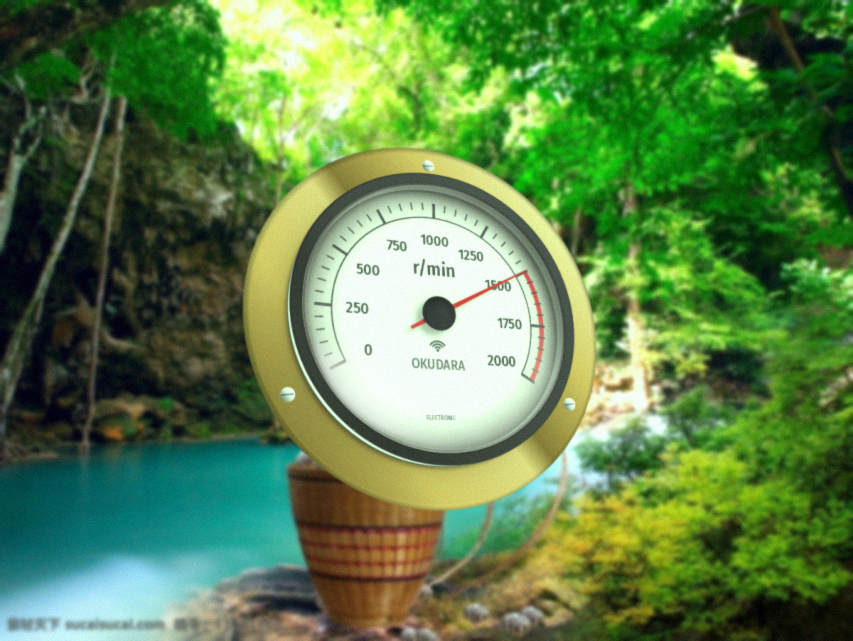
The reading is **1500** rpm
